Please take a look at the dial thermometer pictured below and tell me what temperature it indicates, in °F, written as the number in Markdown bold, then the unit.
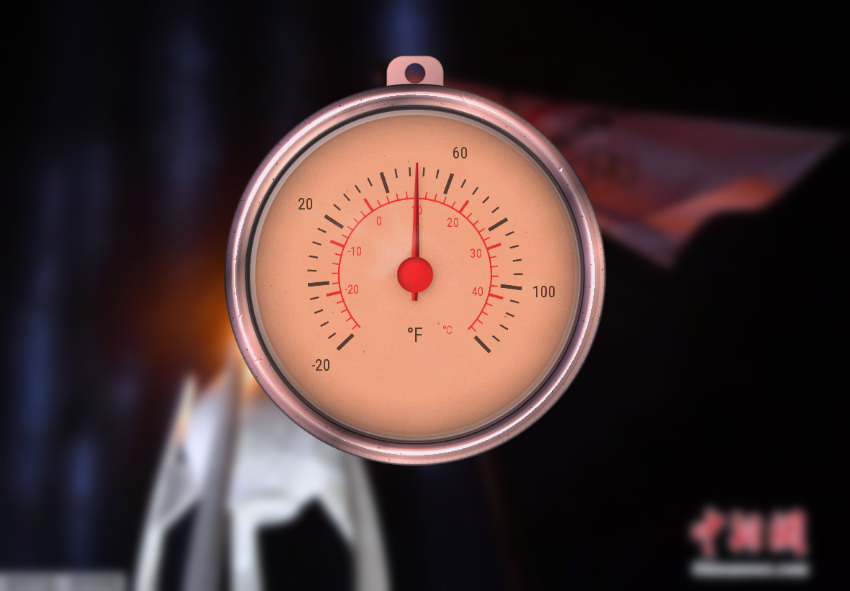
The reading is **50** °F
